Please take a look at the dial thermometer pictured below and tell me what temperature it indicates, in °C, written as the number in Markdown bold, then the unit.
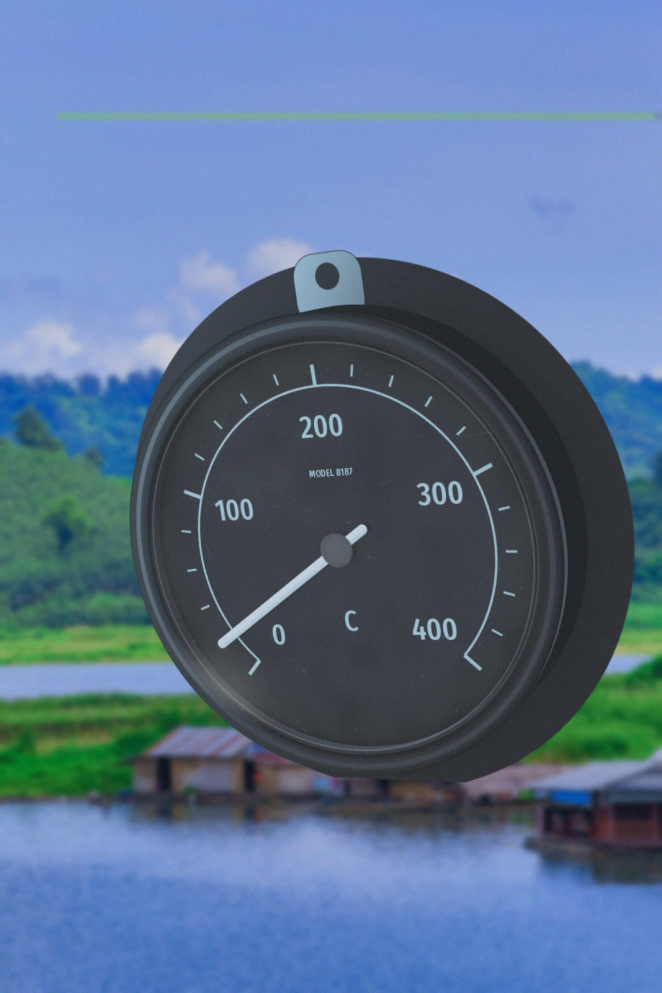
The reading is **20** °C
